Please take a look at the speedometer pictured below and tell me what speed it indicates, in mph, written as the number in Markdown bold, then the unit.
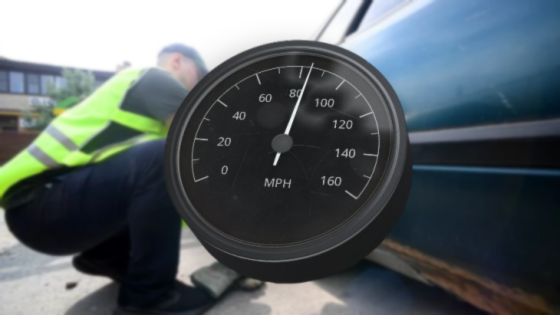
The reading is **85** mph
